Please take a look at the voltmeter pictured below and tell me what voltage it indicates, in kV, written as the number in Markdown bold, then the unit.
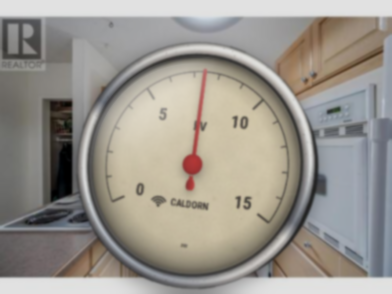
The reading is **7.5** kV
